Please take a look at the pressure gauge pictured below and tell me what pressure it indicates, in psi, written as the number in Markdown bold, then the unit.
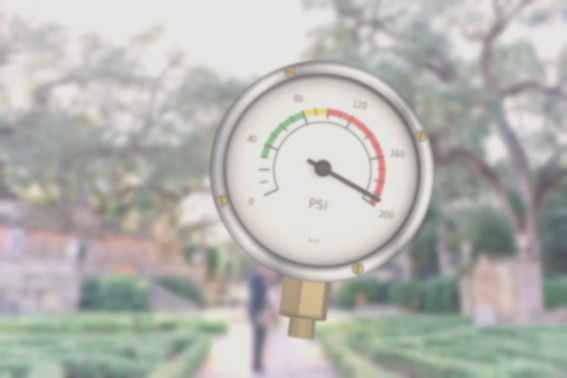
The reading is **195** psi
